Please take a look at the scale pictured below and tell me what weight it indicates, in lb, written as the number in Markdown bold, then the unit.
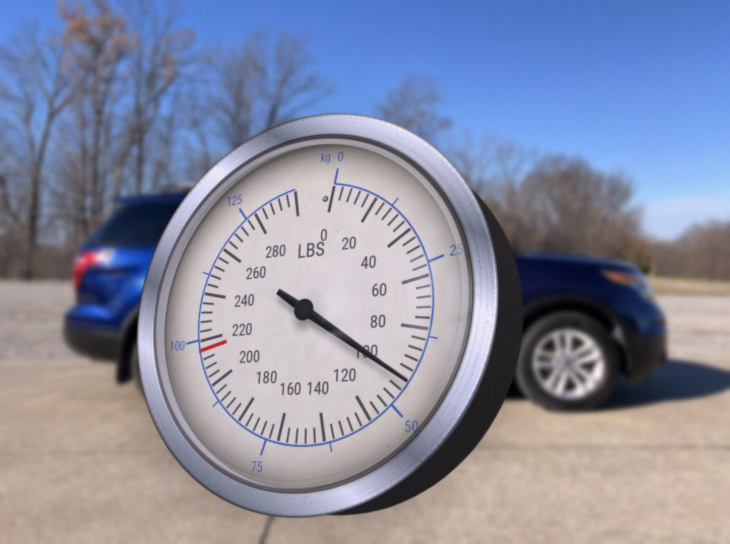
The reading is **100** lb
